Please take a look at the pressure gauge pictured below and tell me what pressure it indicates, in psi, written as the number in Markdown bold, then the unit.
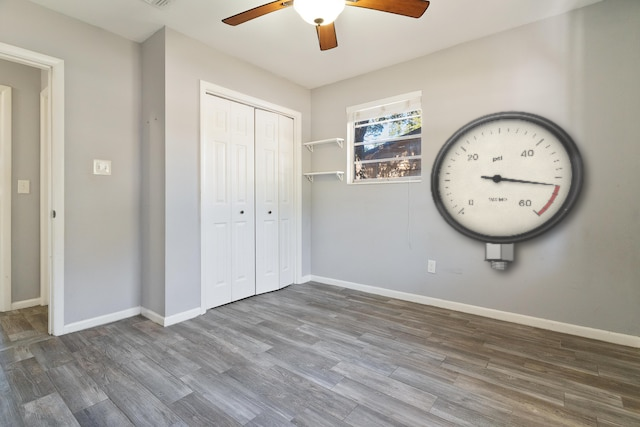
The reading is **52** psi
